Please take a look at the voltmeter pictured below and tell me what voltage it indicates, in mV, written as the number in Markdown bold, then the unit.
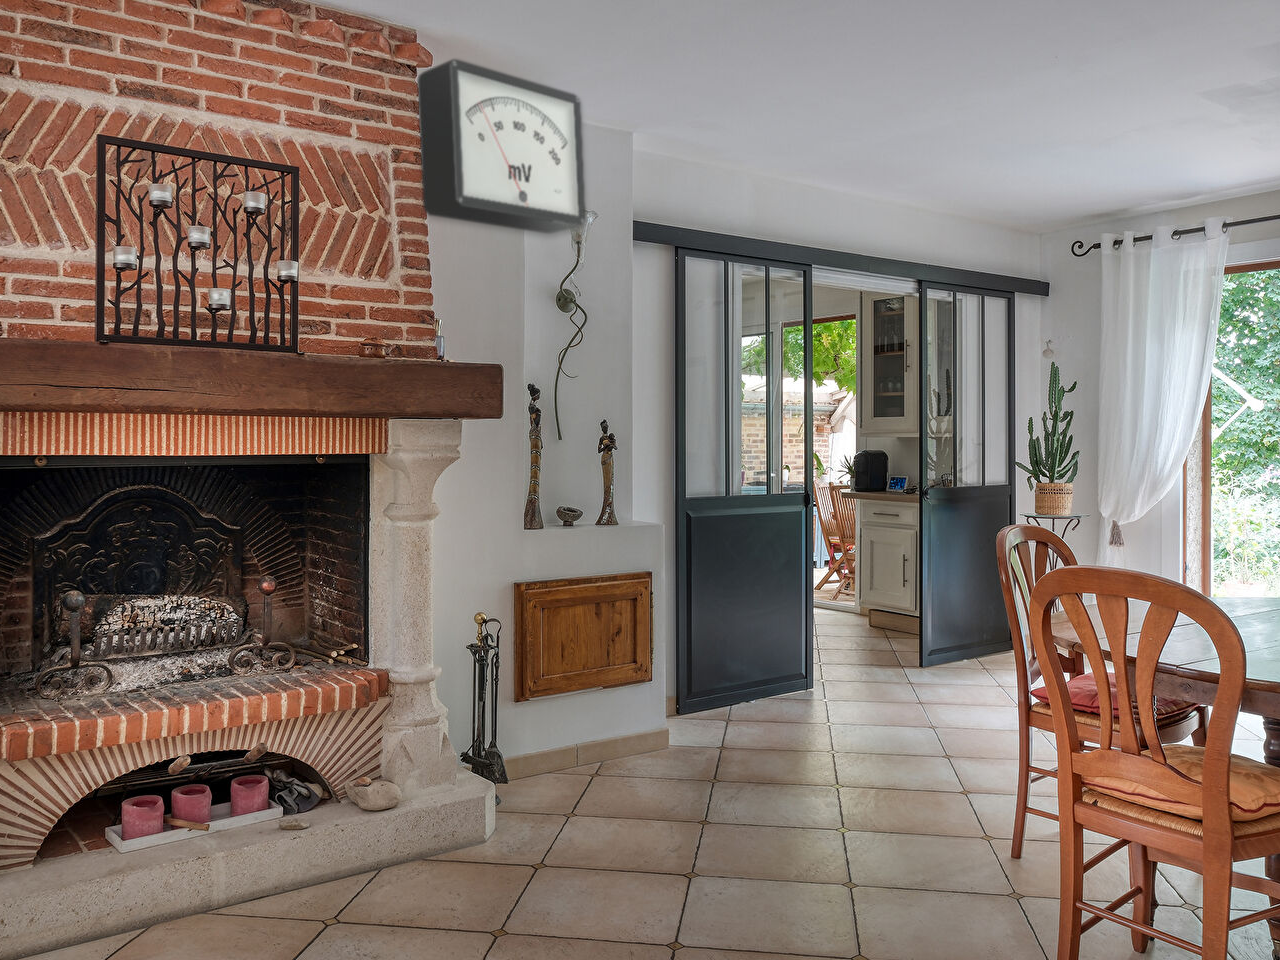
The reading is **25** mV
